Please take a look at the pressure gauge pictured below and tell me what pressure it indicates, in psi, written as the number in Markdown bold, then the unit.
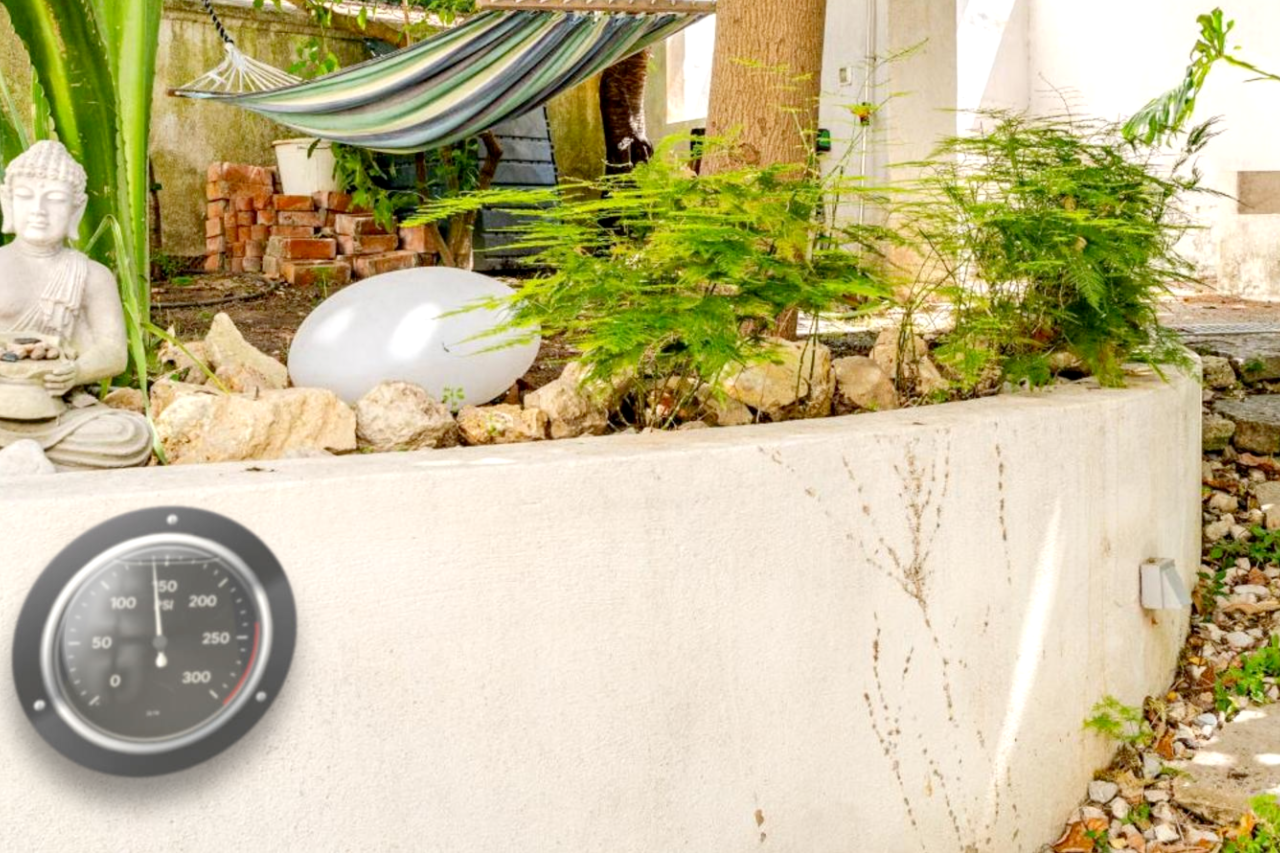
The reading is **140** psi
